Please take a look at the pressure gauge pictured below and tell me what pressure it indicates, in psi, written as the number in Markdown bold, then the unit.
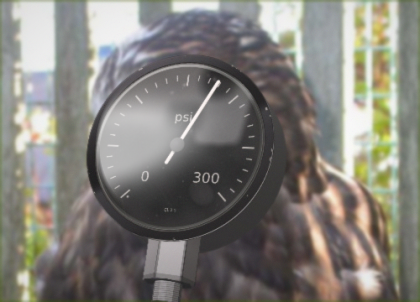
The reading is **180** psi
